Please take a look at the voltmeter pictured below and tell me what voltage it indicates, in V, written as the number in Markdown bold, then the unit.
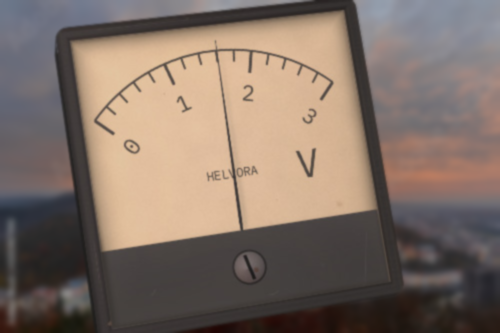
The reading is **1.6** V
